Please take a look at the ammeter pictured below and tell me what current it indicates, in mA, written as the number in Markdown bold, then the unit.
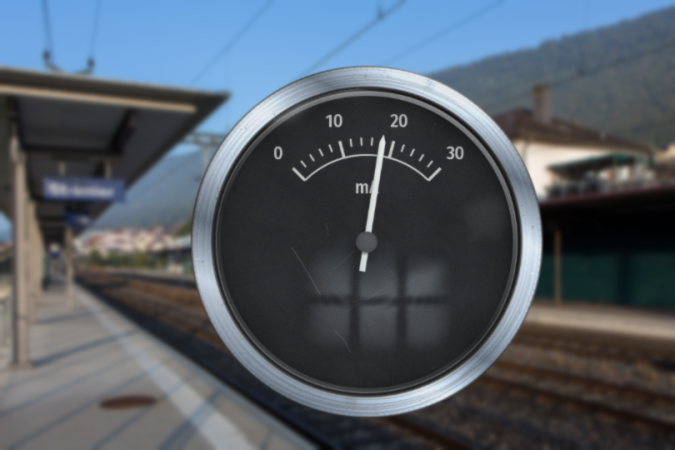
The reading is **18** mA
